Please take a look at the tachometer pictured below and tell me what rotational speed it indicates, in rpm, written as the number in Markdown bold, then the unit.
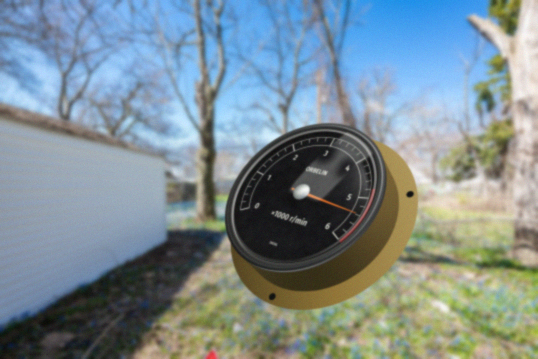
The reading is **5400** rpm
